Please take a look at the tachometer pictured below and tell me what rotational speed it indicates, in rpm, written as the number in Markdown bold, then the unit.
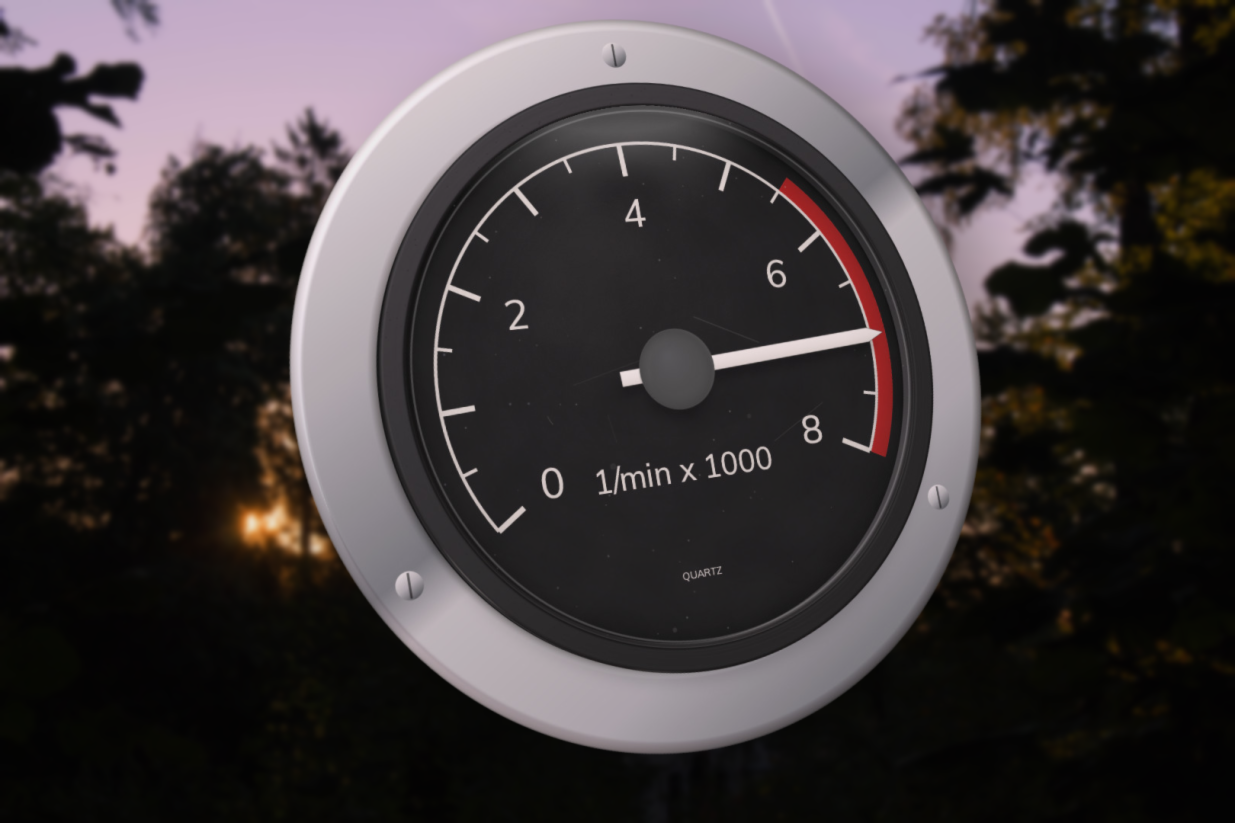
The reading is **7000** rpm
